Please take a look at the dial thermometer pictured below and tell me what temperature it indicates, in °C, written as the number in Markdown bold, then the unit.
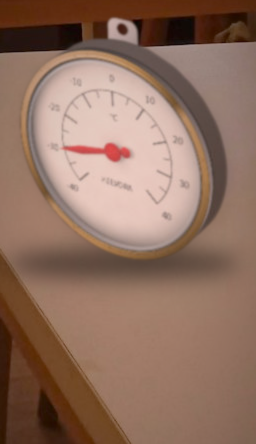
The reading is **-30** °C
